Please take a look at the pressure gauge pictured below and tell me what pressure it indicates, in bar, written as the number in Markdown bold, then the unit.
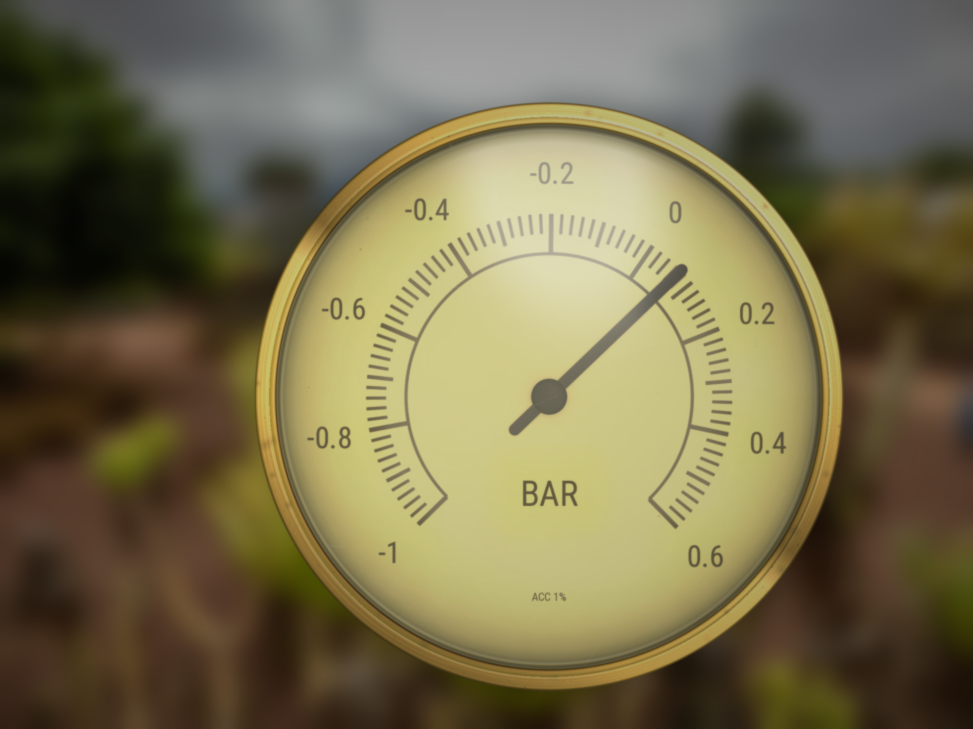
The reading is **0.07** bar
